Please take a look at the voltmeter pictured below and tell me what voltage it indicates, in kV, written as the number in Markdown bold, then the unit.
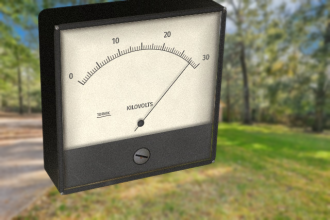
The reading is **27.5** kV
